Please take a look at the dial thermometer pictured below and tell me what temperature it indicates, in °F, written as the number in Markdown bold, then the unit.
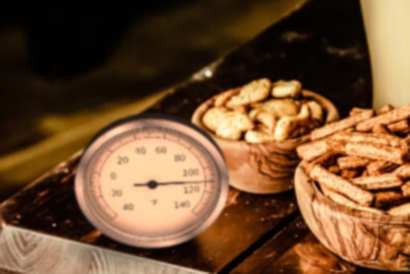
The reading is **110** °F
